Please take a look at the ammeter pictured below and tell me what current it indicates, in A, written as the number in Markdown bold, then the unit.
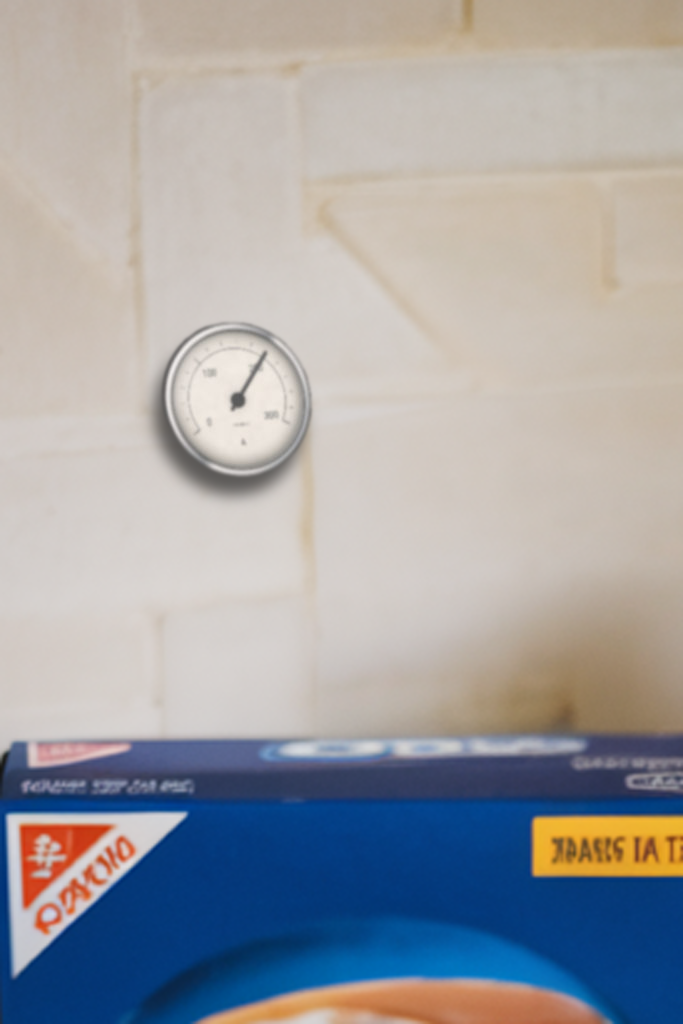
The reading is **200** A
